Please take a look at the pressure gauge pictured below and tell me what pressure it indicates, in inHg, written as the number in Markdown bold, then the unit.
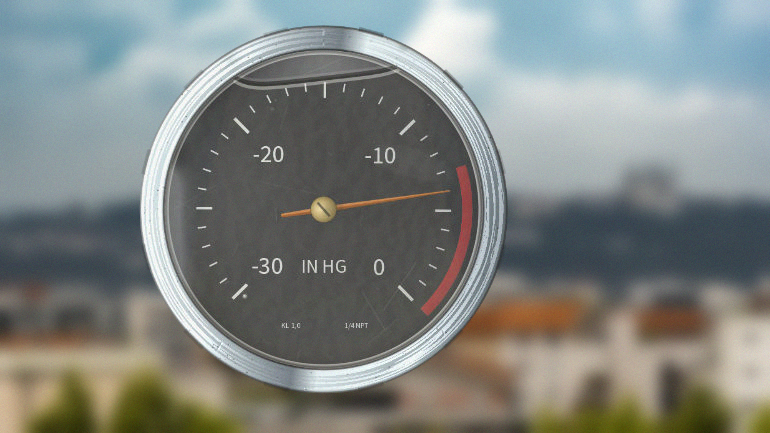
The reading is **-6** inHg
